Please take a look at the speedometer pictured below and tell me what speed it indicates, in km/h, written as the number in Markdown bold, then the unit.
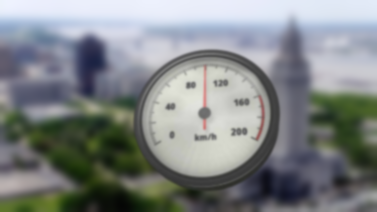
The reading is **100** km/h
